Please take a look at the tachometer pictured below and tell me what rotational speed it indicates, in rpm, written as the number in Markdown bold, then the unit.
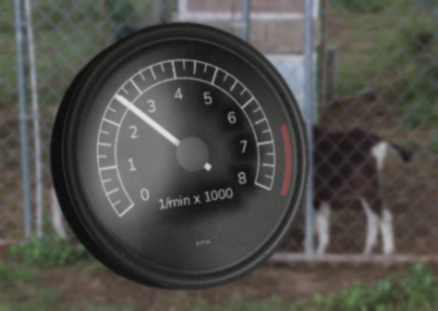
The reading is **2500** rpm
